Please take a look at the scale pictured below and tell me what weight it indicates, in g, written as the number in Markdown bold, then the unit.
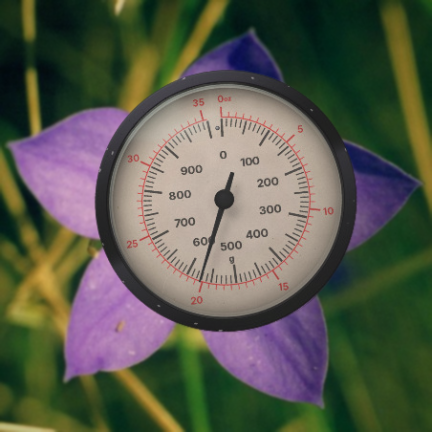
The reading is **570** g
